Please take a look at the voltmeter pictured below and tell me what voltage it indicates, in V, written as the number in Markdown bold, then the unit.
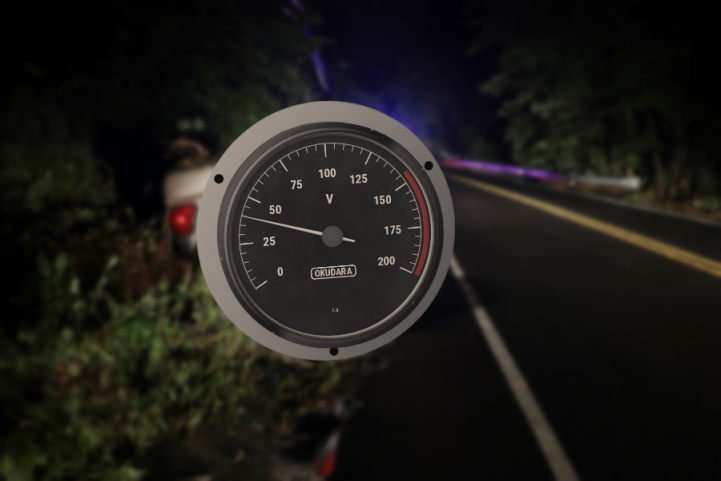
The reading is **40** V
